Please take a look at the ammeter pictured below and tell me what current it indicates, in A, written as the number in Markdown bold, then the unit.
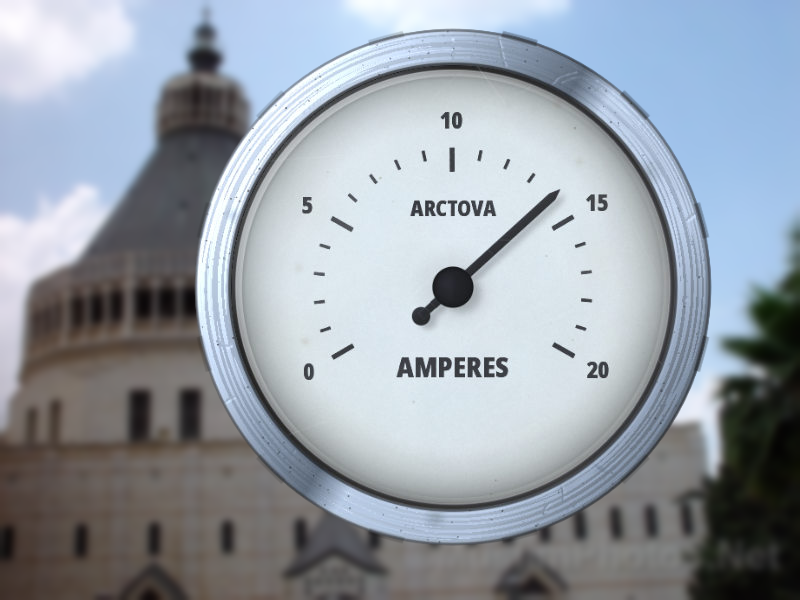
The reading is **14** A
